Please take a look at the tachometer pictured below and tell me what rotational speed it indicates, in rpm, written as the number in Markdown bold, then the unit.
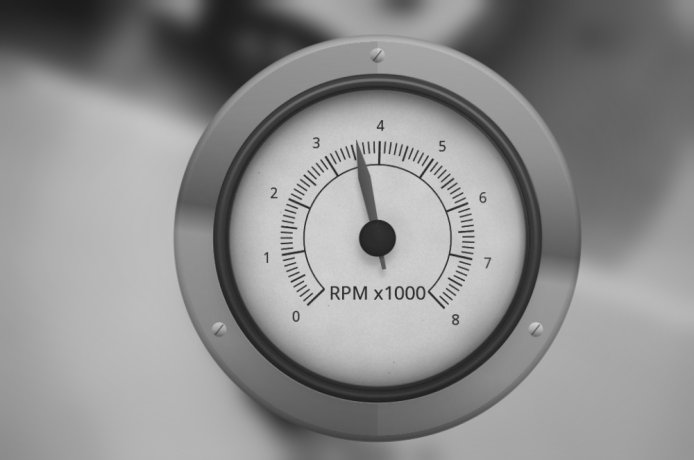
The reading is **3600** rpm
